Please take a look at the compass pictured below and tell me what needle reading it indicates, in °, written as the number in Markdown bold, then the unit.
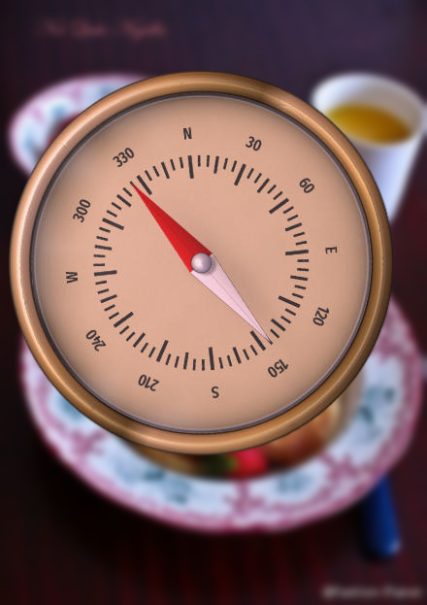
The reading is **325** °
